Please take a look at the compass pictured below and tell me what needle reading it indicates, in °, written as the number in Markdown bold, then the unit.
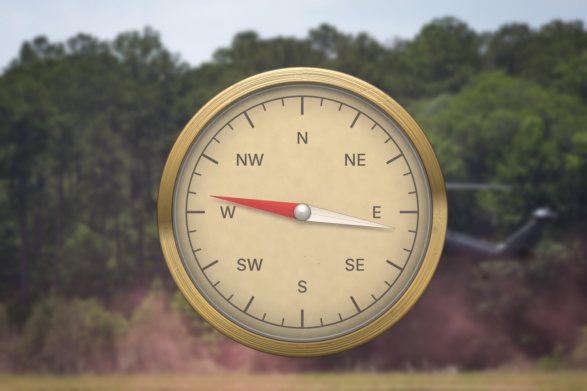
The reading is **280** °
